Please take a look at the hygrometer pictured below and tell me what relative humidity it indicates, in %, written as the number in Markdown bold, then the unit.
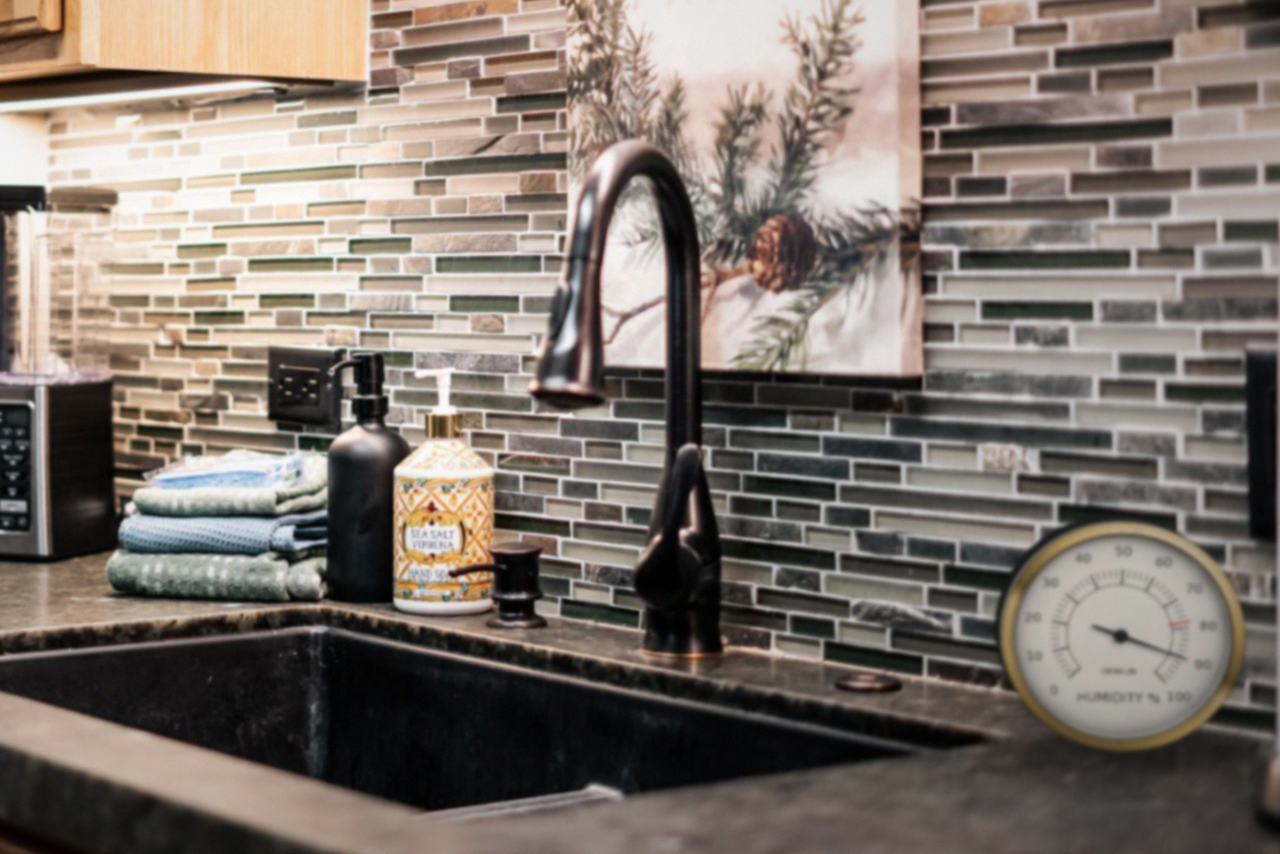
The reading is **90** %
